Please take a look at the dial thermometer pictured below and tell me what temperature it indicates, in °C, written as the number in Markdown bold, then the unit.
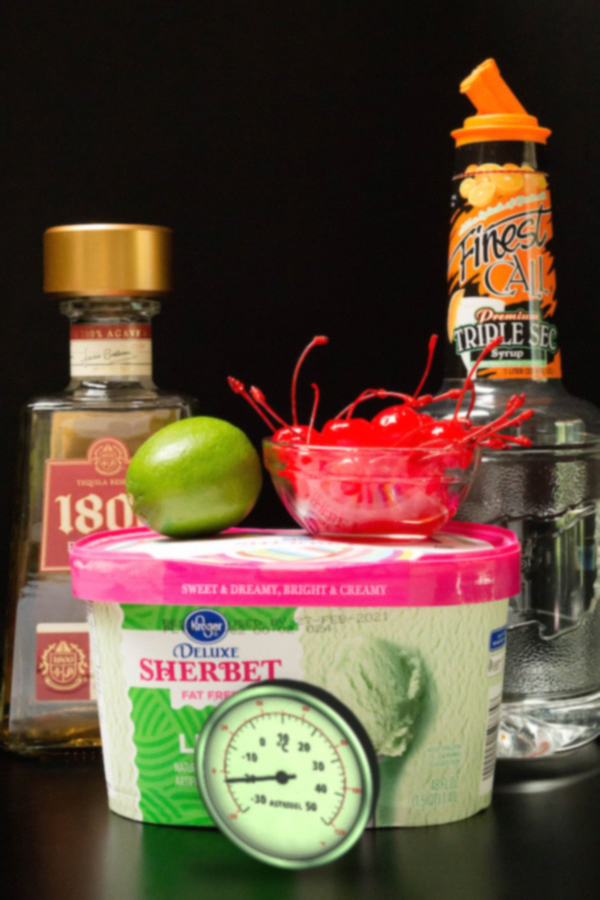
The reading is **-20** °C
